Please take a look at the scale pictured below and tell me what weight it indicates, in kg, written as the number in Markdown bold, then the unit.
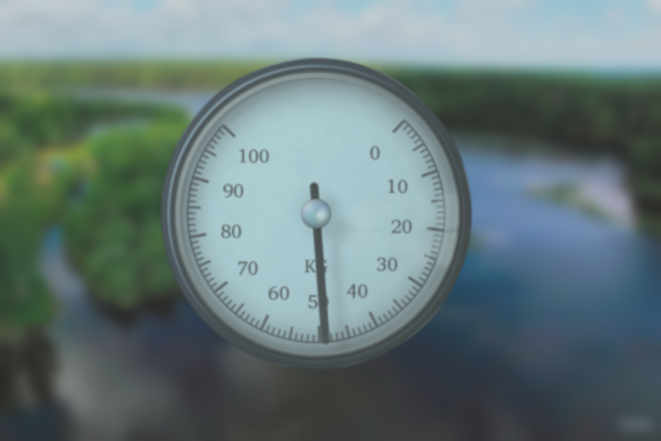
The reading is **49** kg
